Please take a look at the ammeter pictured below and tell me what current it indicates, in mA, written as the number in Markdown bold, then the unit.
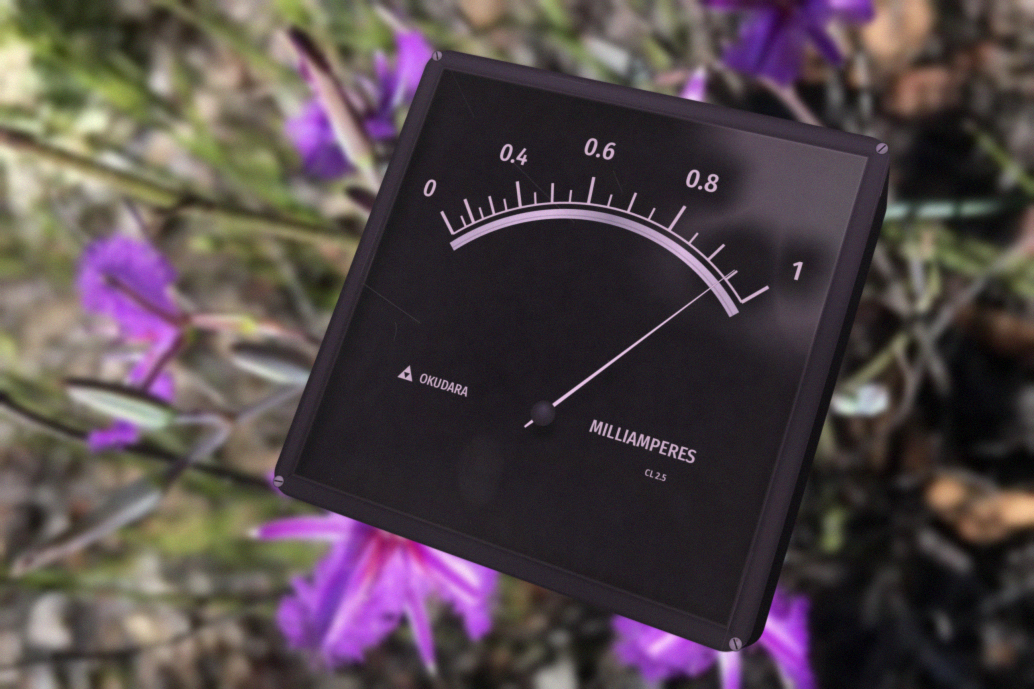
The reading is **0.95** mA
